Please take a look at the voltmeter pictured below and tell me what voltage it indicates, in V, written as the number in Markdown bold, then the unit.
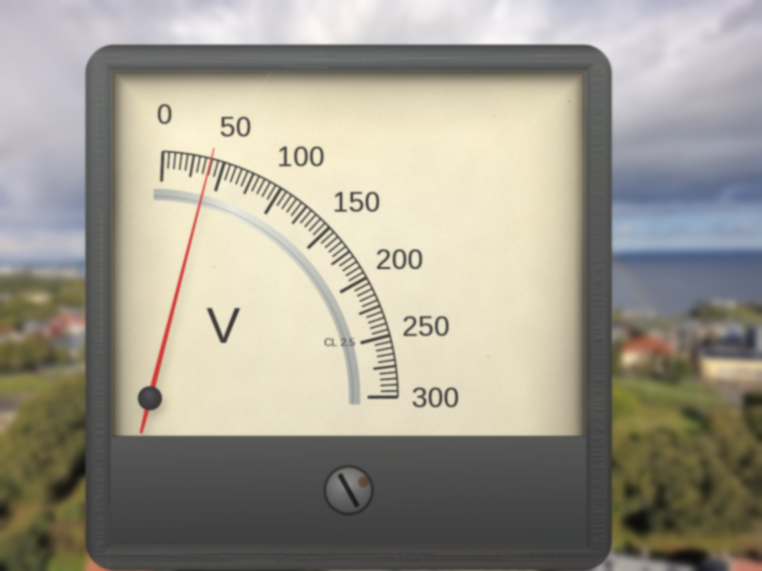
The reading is **40** V
